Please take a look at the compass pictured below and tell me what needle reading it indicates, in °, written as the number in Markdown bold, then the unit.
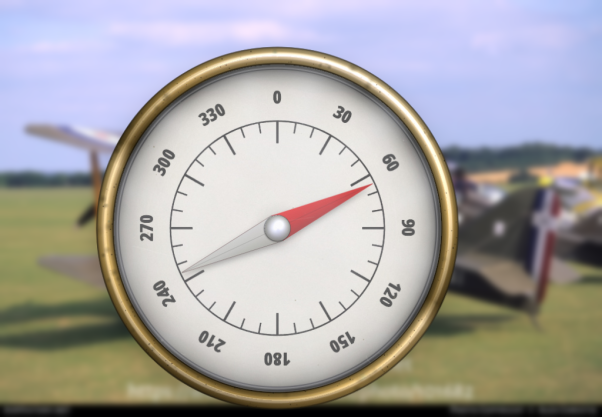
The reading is **65** °
